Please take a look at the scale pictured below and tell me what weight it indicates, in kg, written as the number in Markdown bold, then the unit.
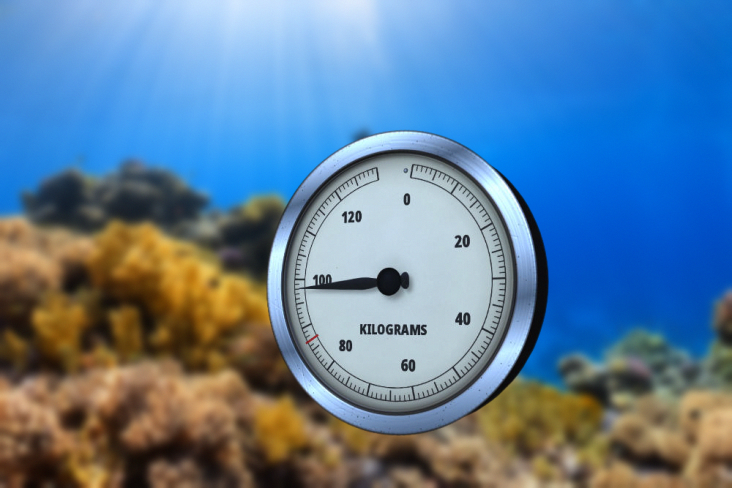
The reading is **98** kg
